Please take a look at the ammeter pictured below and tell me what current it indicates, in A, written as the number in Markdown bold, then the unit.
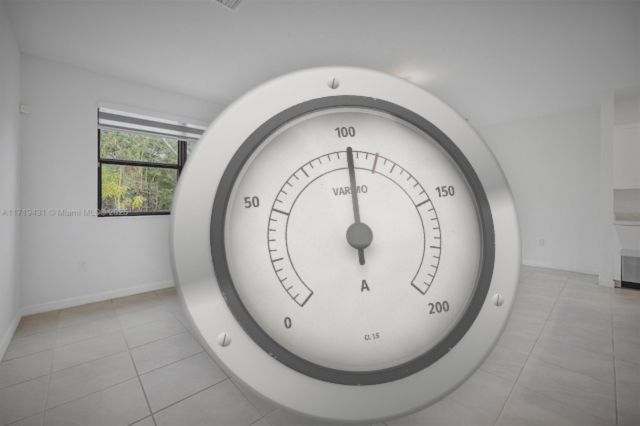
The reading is **100** A
